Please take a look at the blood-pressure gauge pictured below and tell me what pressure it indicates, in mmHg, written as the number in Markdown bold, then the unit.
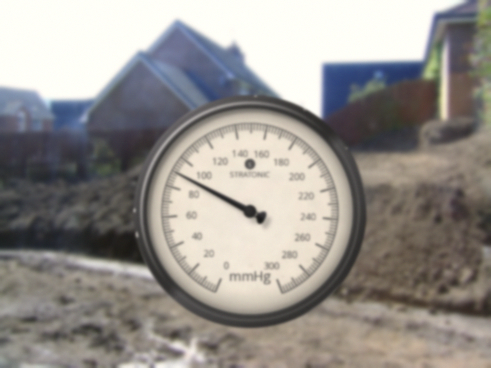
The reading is **90** mmHg
